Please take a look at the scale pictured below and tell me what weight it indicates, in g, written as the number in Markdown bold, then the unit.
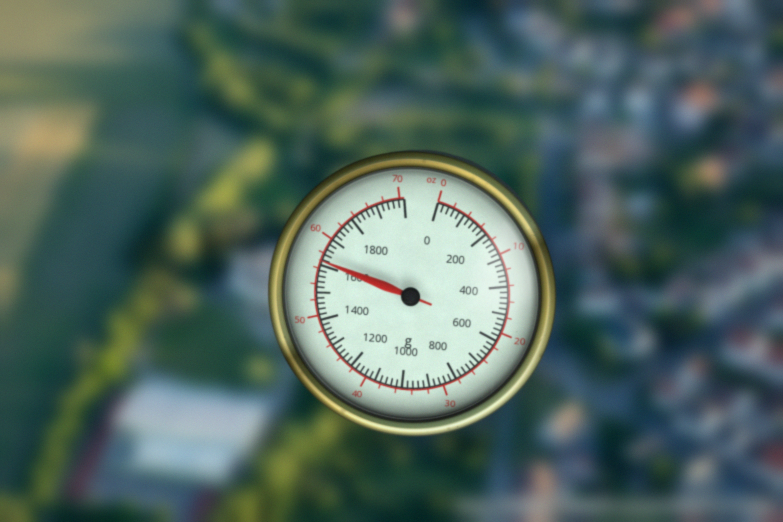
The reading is **1620** g
